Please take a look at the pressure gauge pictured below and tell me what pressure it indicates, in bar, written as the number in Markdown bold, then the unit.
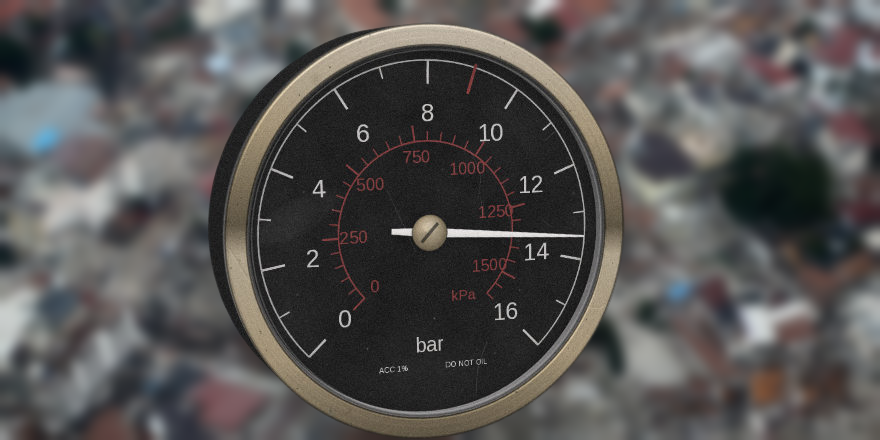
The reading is **13.5** bar
